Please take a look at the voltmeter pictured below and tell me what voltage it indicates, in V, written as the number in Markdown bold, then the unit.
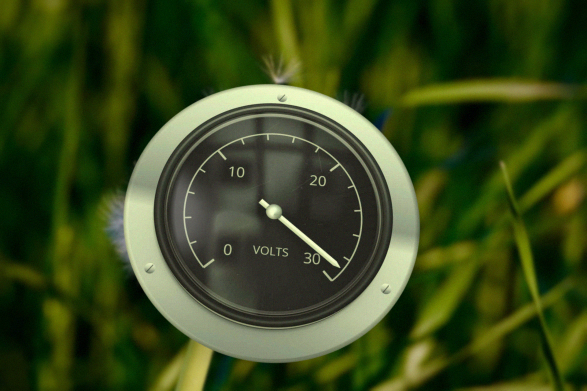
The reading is **29** V
